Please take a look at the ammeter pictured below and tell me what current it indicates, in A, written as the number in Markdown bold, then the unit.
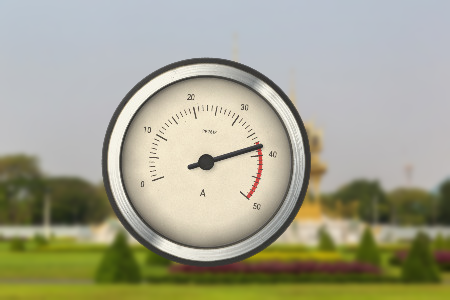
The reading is **38** A
